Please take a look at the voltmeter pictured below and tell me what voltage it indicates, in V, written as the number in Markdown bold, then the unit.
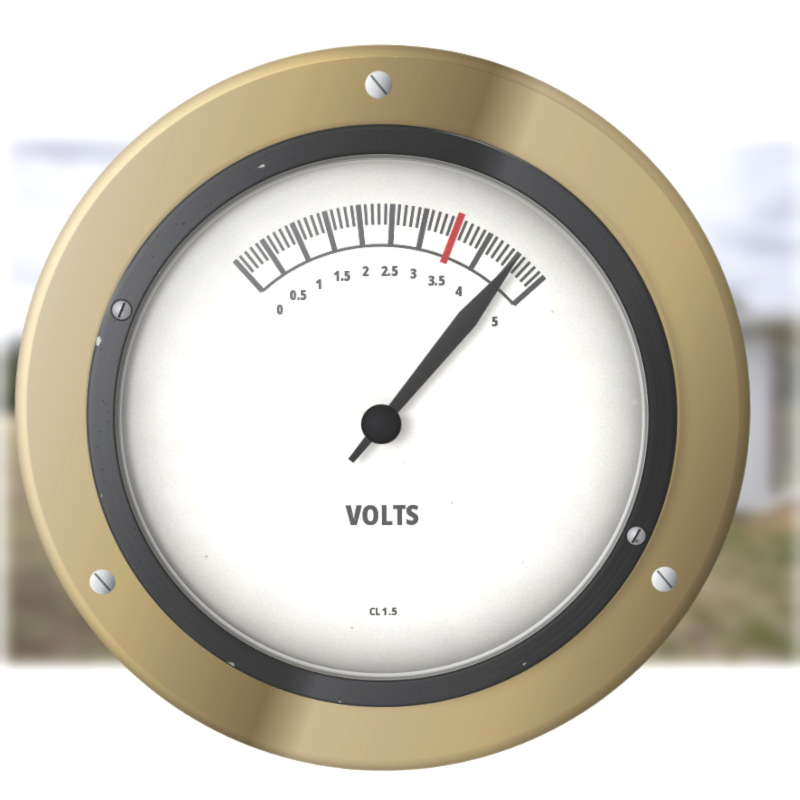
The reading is **4.5** V
